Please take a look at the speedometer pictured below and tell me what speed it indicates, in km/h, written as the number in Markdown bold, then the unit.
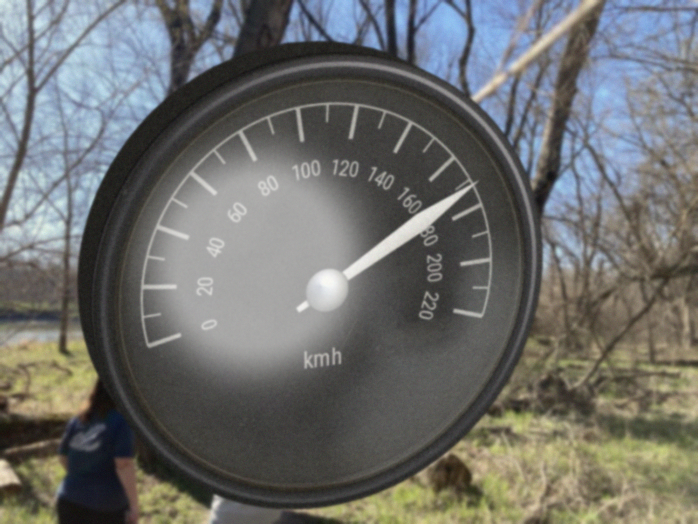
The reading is **170** km/h
